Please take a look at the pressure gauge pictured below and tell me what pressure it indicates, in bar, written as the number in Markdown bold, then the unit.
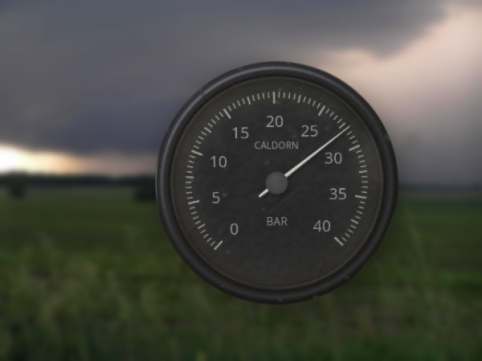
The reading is **28** bar
